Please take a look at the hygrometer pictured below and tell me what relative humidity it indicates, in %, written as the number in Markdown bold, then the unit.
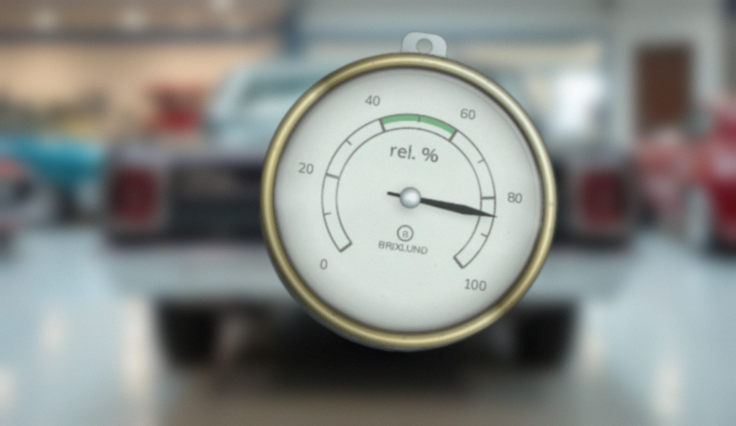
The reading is **85** %
